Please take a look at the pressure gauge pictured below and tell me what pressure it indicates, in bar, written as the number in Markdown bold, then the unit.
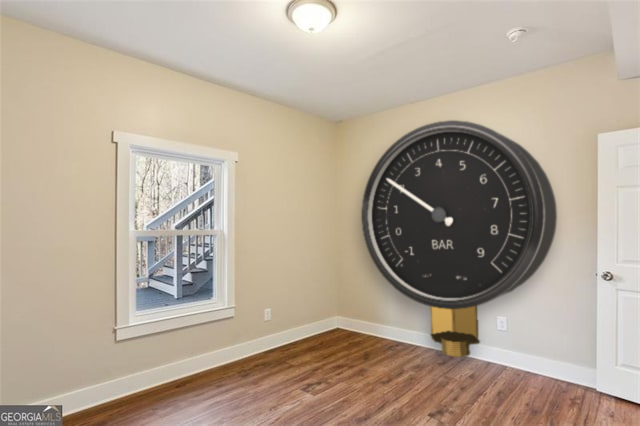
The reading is **2** bar
